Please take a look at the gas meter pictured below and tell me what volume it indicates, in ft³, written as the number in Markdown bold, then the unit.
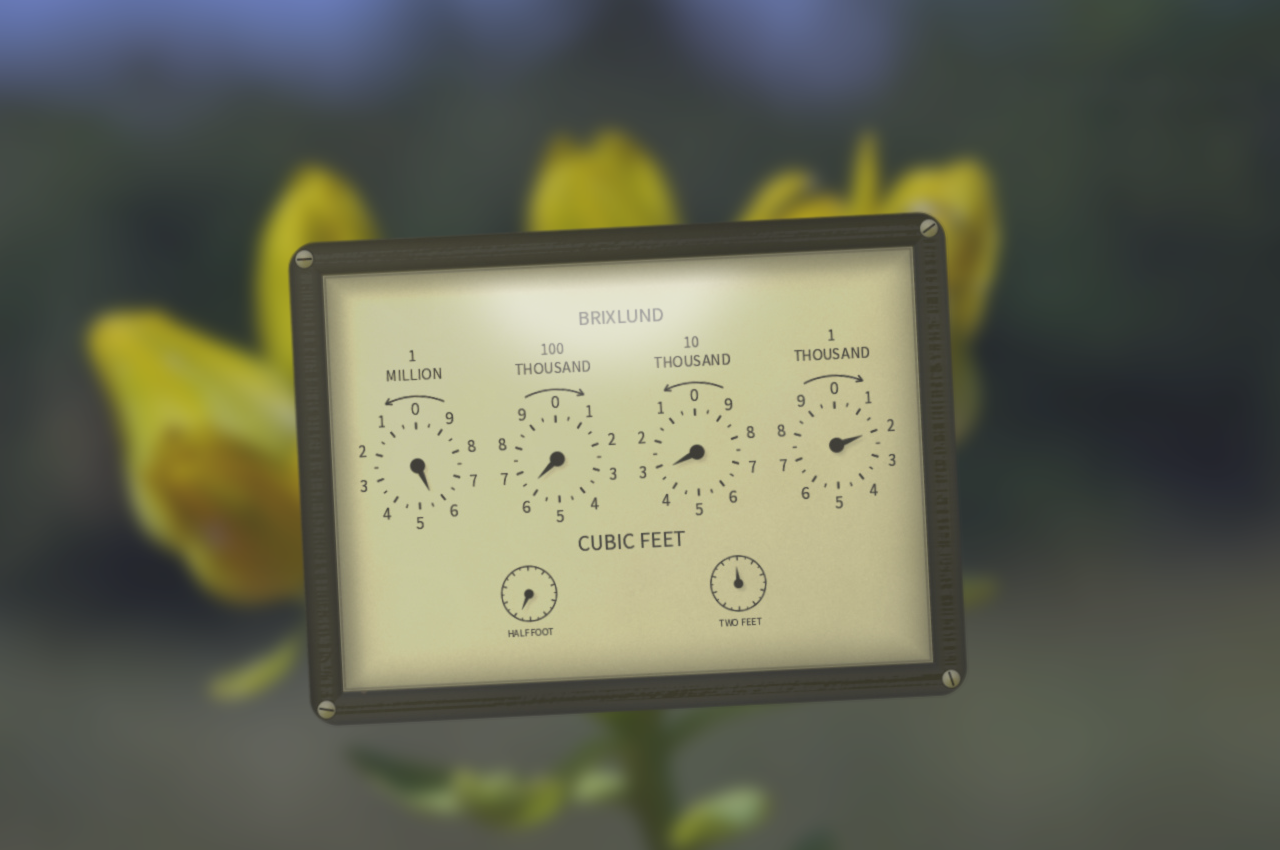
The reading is **563200** ft³
